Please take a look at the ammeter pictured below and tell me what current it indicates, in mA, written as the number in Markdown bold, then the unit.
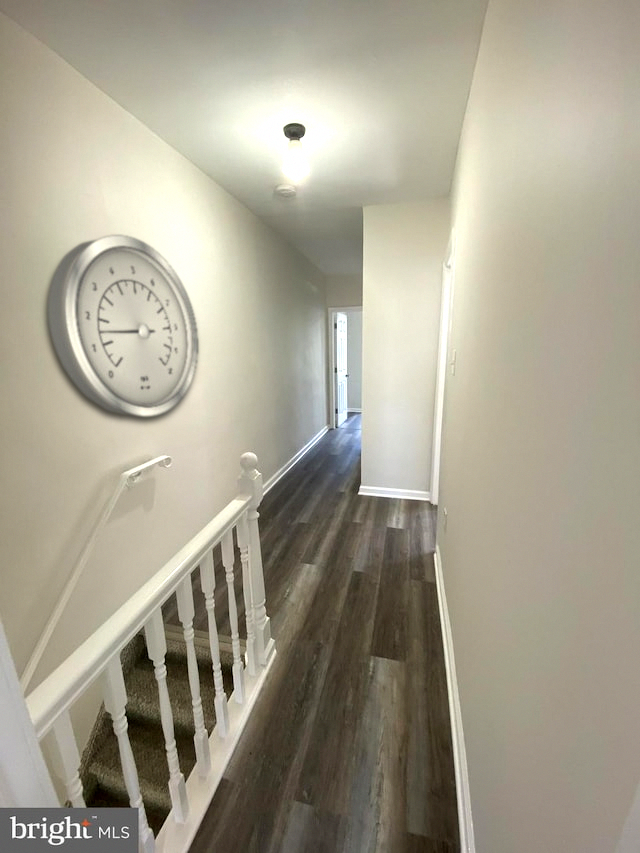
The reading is **1.5** mA
